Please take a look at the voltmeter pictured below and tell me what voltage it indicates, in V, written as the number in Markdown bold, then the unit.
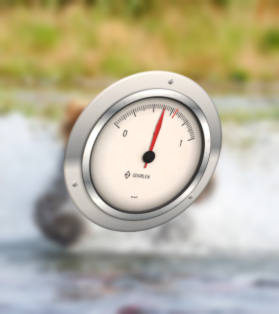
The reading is **0.5** V
